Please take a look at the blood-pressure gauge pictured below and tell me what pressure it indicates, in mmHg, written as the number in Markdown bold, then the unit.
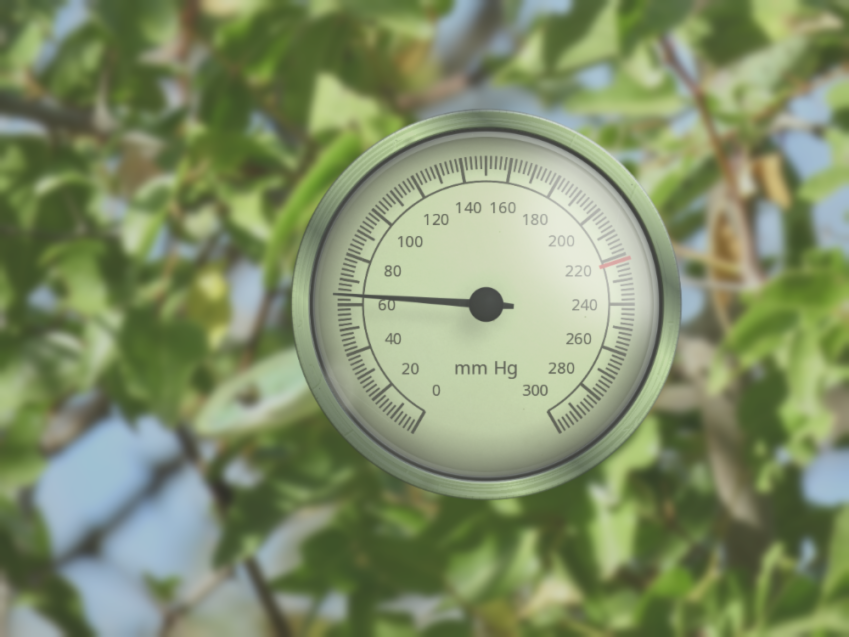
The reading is **64** mmHg
